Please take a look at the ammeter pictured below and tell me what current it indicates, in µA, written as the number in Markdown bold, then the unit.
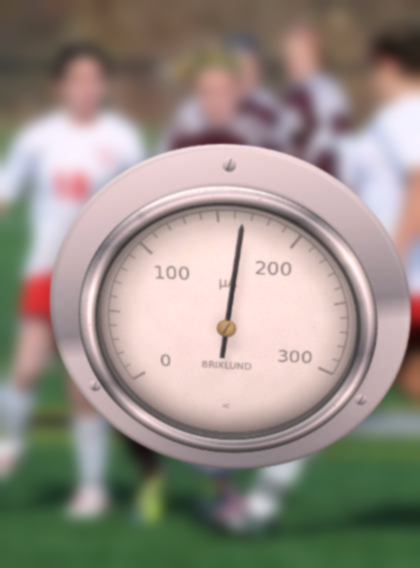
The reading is **165** µA
